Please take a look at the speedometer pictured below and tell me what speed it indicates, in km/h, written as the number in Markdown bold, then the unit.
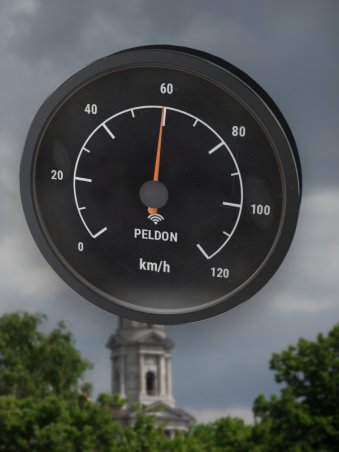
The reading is **60** km/h
